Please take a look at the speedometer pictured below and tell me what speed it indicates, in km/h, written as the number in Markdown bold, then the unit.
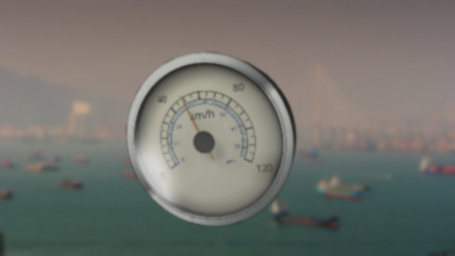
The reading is **50** km/h
